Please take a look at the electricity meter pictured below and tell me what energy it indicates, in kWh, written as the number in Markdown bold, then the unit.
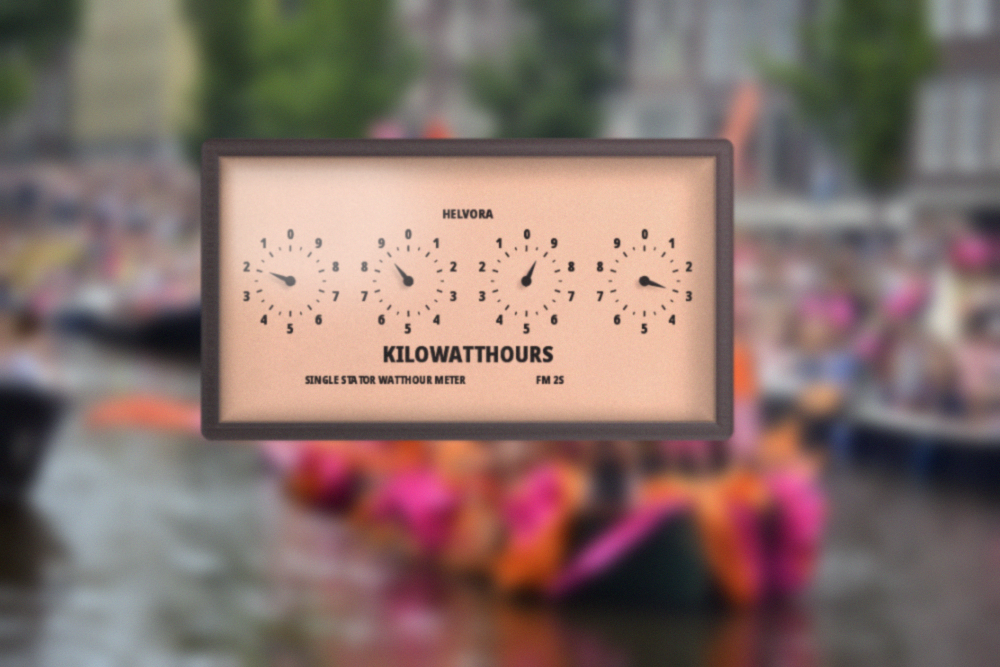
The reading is **1893** kWh
